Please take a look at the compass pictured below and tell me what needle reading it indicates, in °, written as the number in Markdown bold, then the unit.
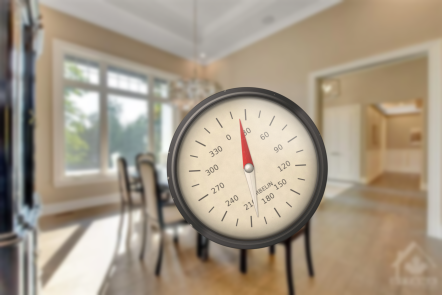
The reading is **22.5** °
